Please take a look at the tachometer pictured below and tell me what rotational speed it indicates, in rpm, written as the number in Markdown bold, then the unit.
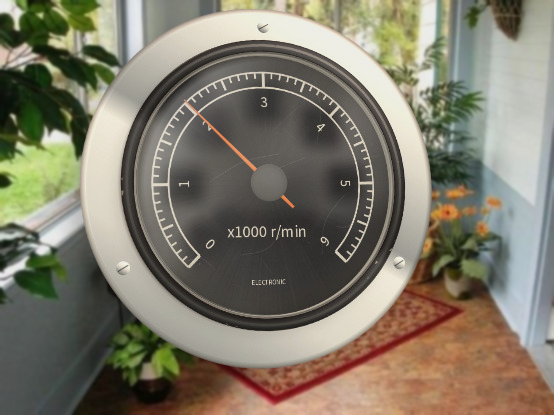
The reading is **2000** rpm
